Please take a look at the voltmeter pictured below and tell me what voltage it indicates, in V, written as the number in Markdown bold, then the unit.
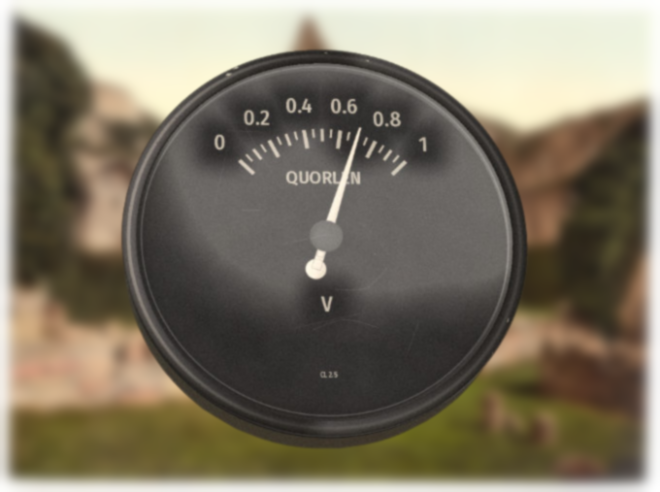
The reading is **0.7** V
